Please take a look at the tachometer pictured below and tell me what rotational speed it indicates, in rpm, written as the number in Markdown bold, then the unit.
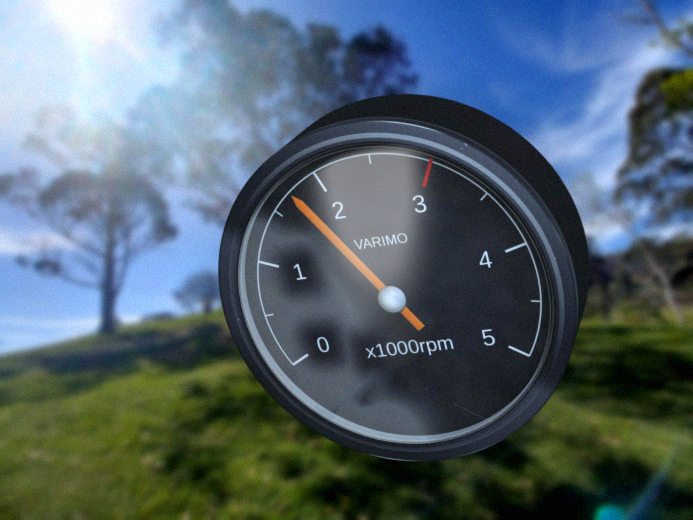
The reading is **1750** rpm
